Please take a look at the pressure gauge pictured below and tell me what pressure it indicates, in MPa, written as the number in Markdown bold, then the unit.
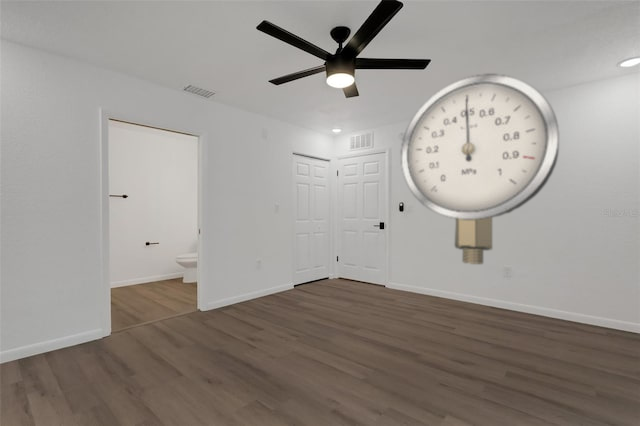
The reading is **0.5** MPa
